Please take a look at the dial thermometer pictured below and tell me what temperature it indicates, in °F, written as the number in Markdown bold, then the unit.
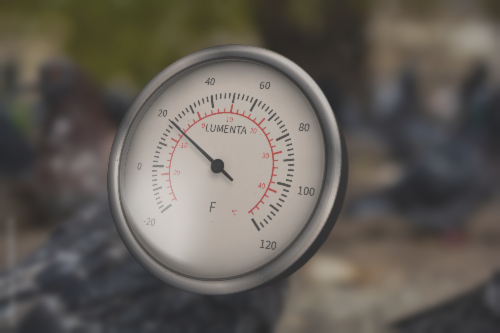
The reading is **20** °F
